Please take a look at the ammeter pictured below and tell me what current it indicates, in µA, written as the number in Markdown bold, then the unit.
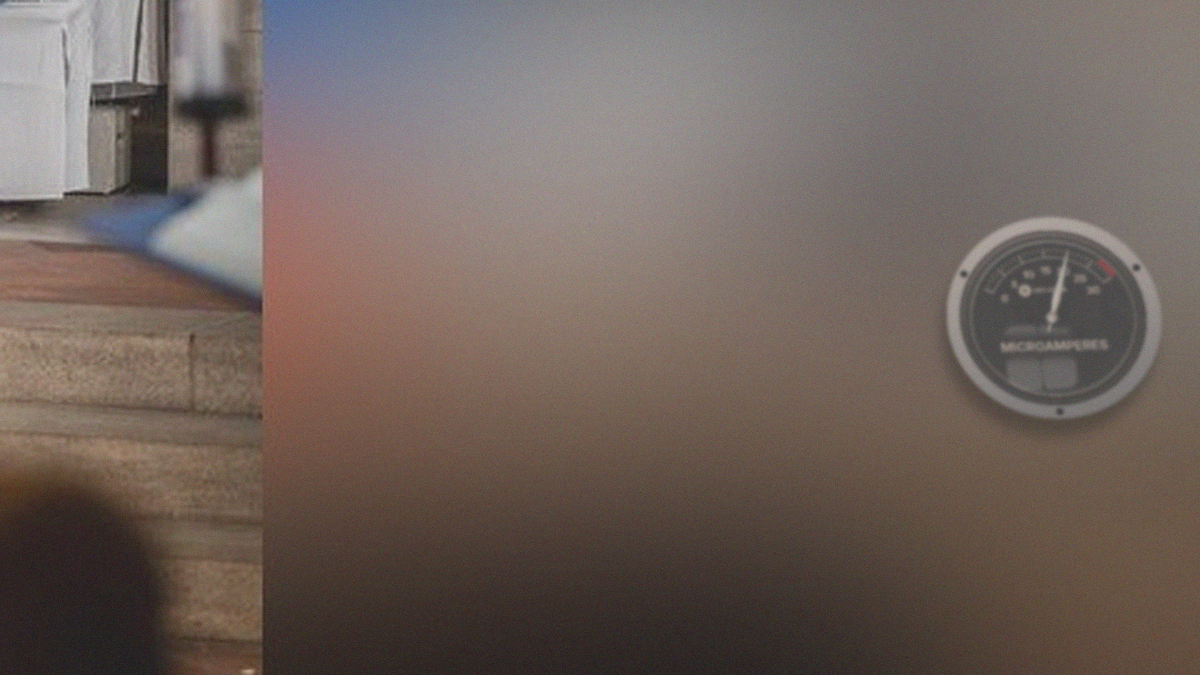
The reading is **20** µA
